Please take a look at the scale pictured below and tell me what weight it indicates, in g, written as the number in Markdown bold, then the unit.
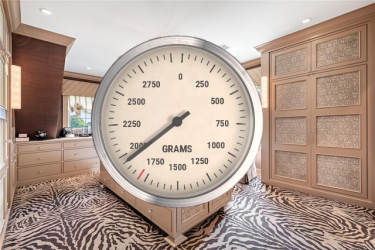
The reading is **1950** g
